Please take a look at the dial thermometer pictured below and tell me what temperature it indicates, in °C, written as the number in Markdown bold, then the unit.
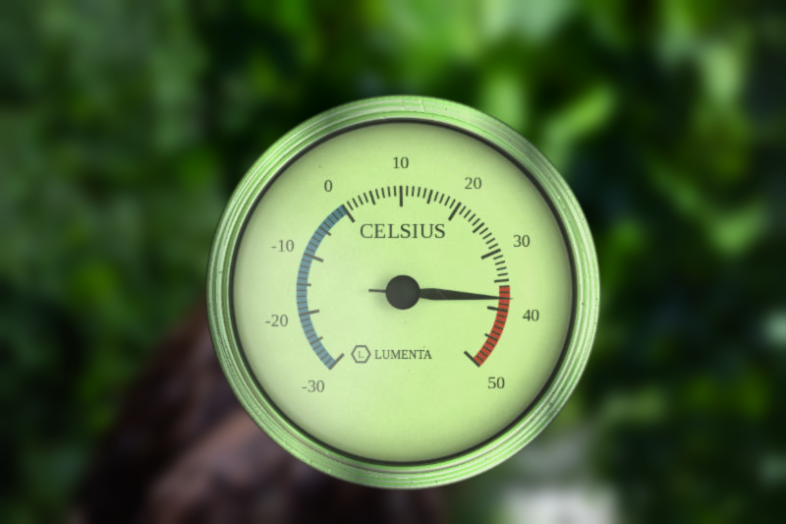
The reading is **38** °C
